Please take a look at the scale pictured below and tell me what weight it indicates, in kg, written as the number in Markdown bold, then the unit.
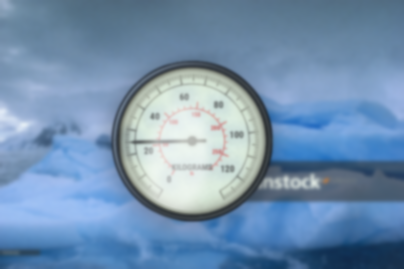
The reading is **25** kg
